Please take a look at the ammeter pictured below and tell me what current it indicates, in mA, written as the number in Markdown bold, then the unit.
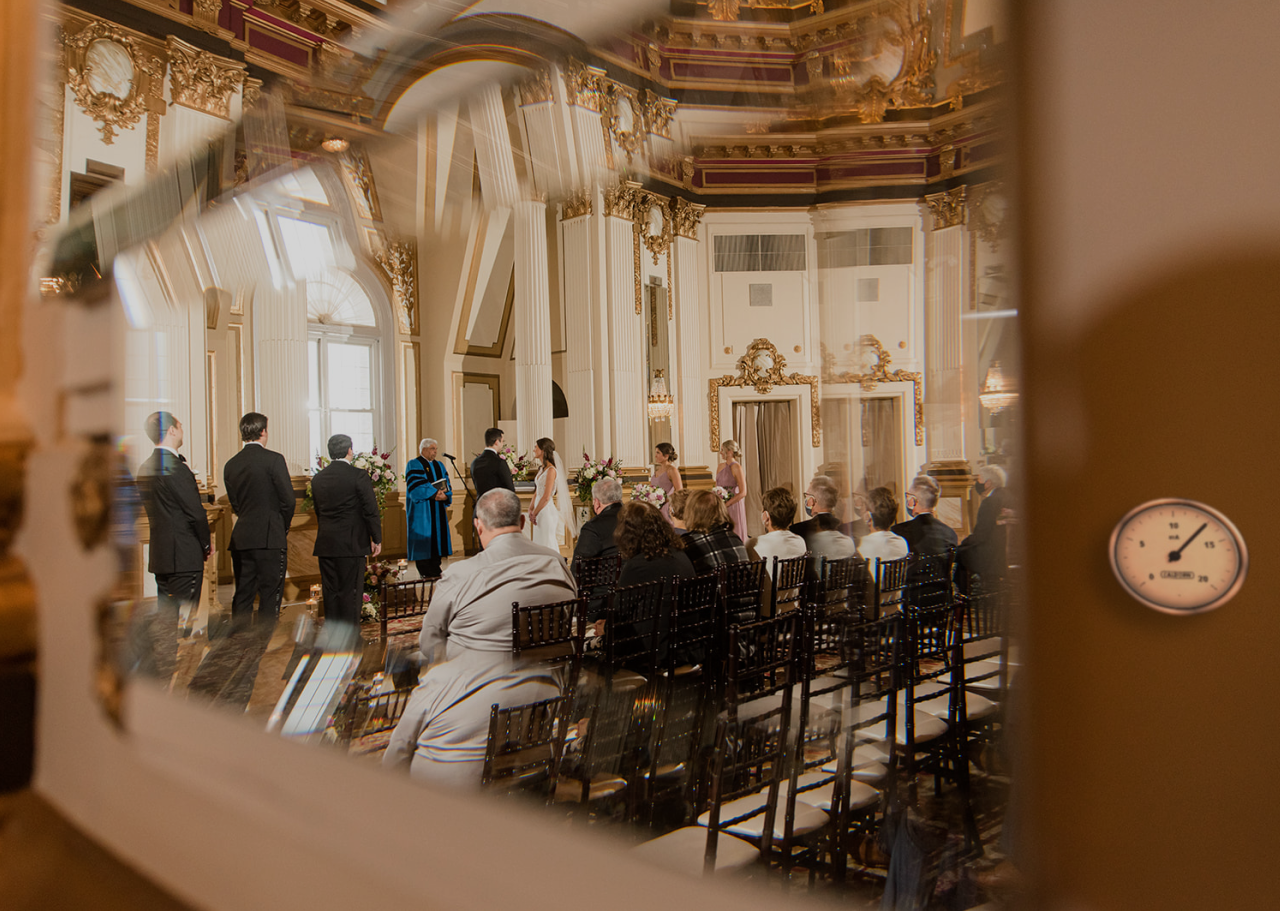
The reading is **13** mA
